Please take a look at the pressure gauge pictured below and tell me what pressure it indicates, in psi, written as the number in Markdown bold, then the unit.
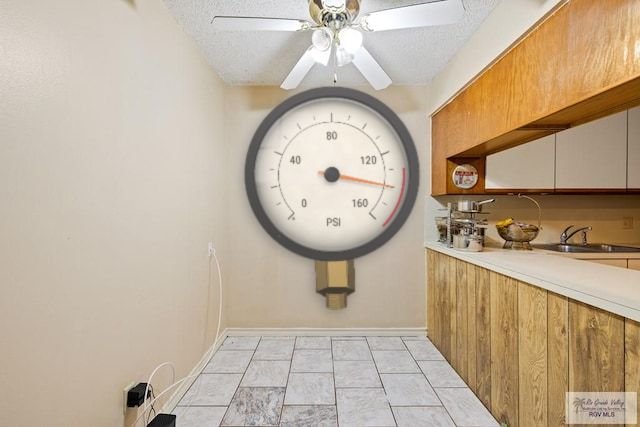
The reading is **140** psi
